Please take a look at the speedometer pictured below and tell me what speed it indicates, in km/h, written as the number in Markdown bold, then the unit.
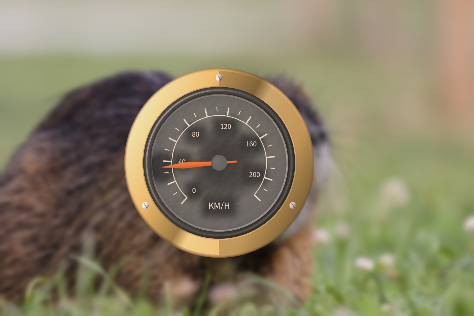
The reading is **35** km/h
